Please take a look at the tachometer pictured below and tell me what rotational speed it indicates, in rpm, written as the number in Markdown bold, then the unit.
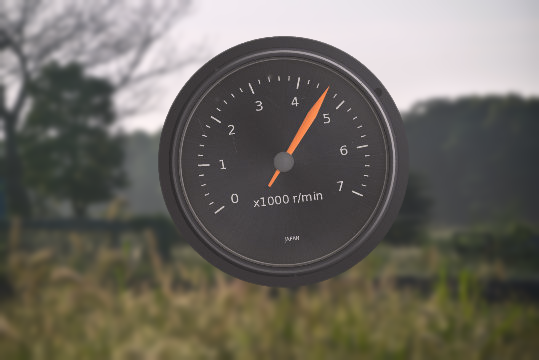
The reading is **4600** rpm
